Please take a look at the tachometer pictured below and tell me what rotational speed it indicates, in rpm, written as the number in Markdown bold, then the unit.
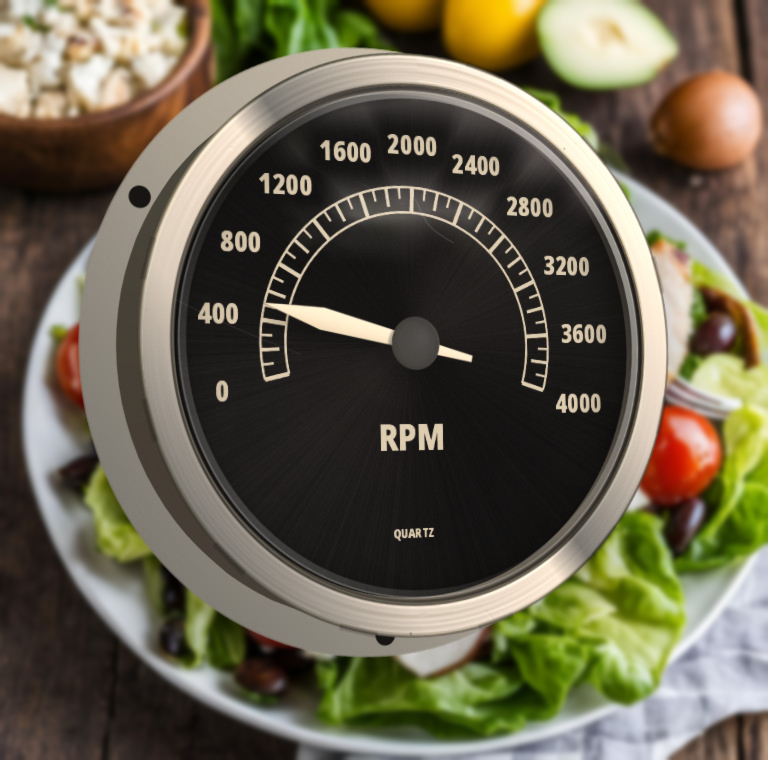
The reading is **500** rpm
